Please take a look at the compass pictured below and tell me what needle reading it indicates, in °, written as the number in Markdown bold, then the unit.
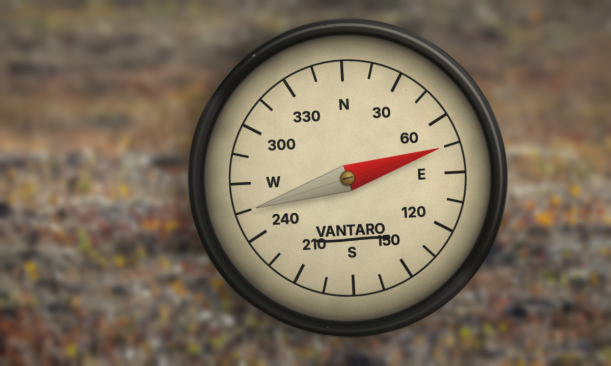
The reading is **75** °
